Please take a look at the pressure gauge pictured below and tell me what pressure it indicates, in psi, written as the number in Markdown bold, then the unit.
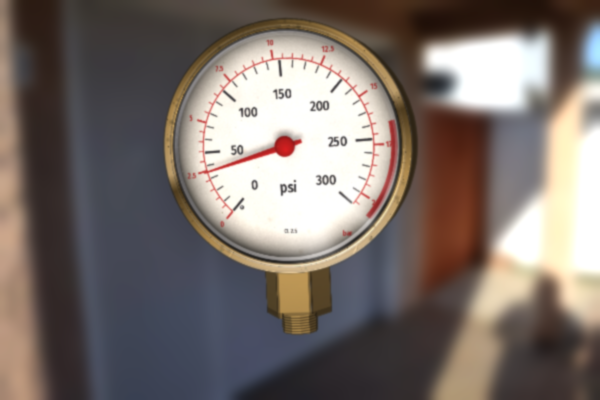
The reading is **35** psi
